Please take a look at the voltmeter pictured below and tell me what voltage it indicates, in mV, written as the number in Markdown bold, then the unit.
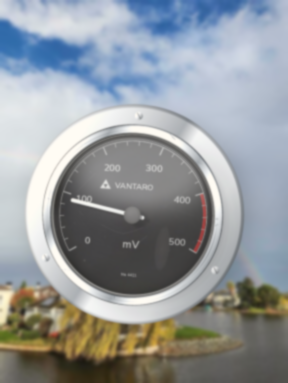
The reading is **90** mV
